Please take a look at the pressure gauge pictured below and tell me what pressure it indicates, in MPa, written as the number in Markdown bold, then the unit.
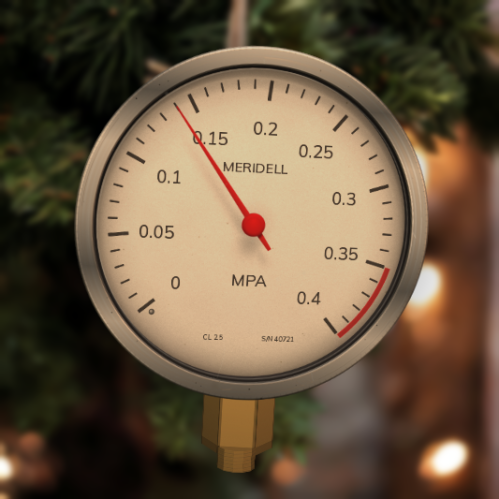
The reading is **0.14** MPa
